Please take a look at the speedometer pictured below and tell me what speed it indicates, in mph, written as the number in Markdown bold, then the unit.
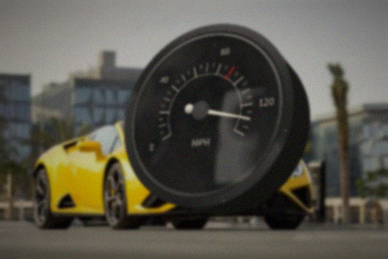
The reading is **130** mph
